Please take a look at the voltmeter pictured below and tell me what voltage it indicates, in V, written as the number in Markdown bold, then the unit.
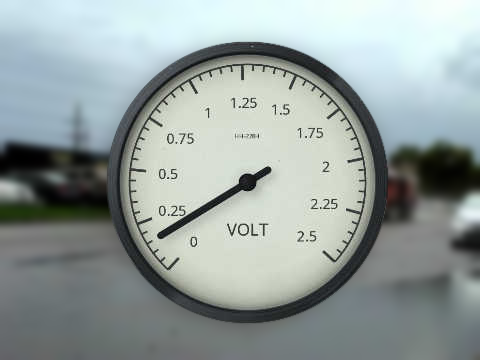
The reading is **0.15** V
